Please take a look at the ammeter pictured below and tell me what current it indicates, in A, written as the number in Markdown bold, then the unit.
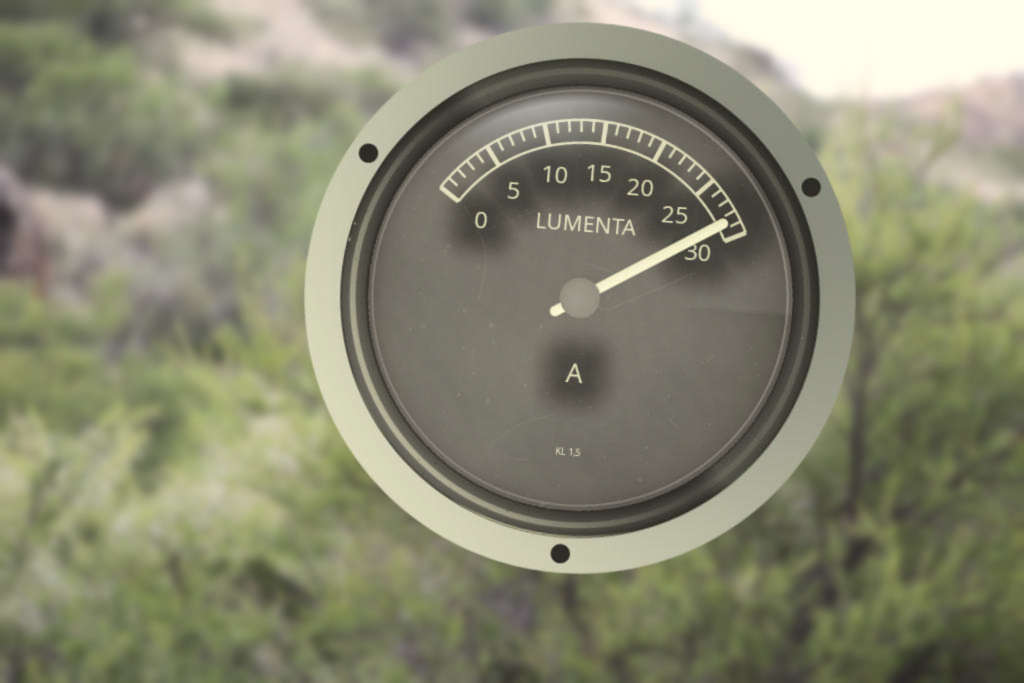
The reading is **28.5** A
